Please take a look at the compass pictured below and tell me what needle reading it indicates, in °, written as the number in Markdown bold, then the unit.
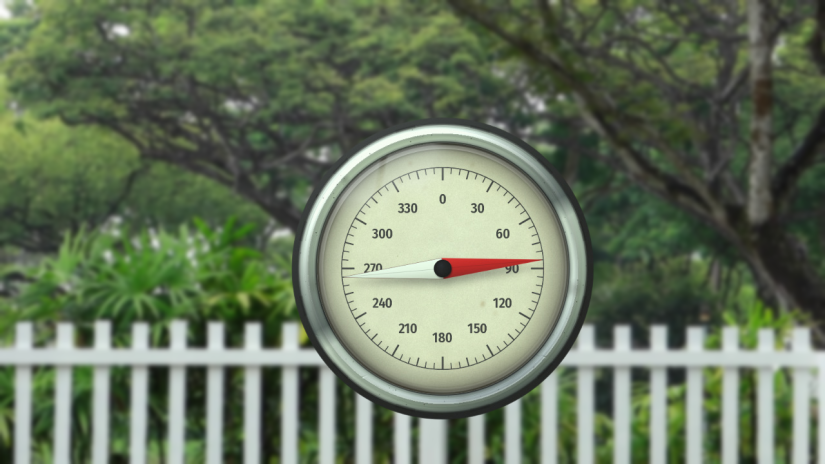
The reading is **85** °
